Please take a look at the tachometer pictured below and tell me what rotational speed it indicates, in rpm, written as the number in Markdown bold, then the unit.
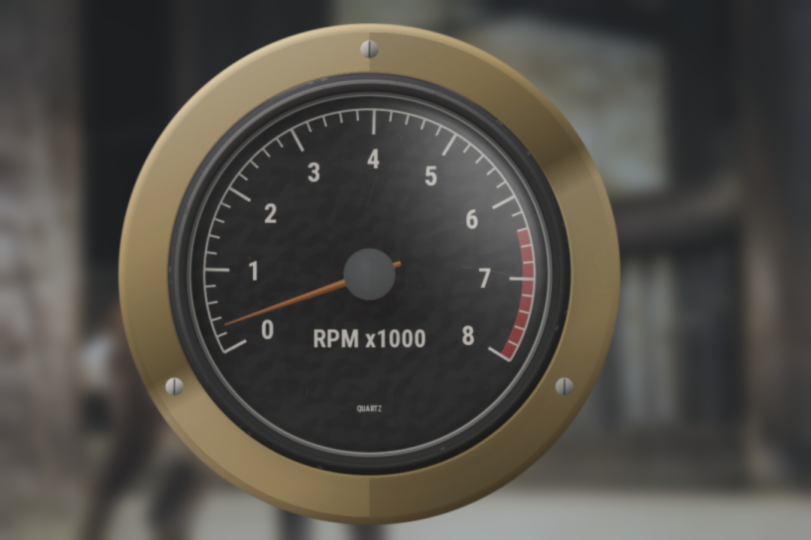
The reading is **300** rpm
